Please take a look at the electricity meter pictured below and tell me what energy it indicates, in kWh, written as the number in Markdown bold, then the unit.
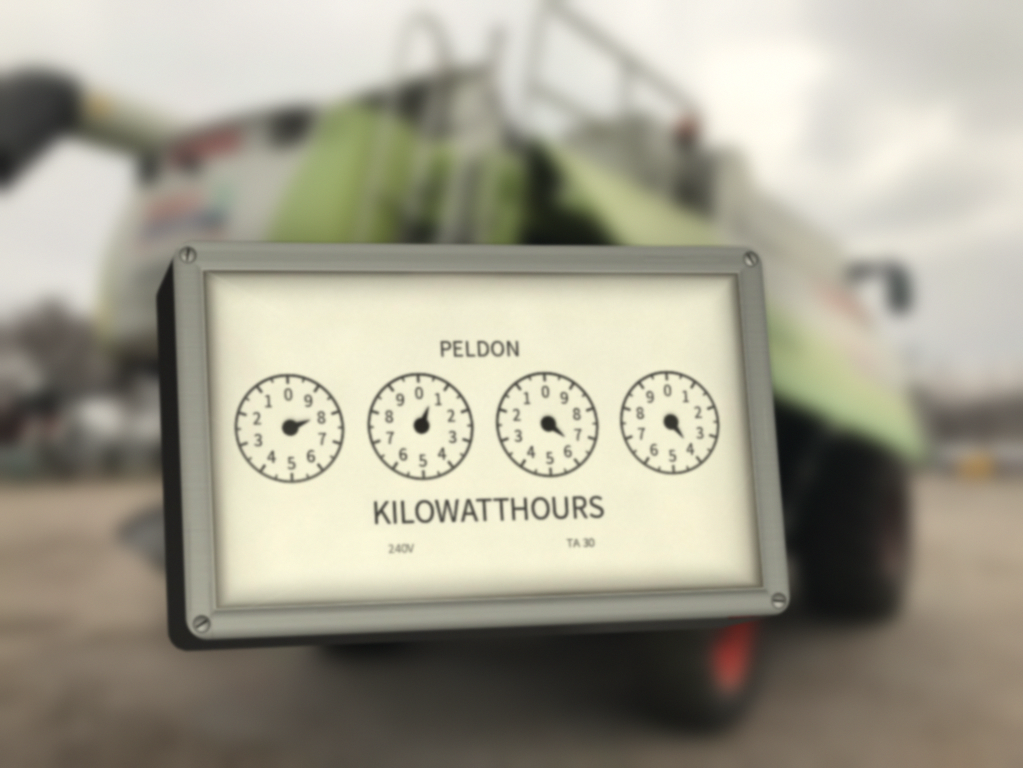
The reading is **8064** kWh
